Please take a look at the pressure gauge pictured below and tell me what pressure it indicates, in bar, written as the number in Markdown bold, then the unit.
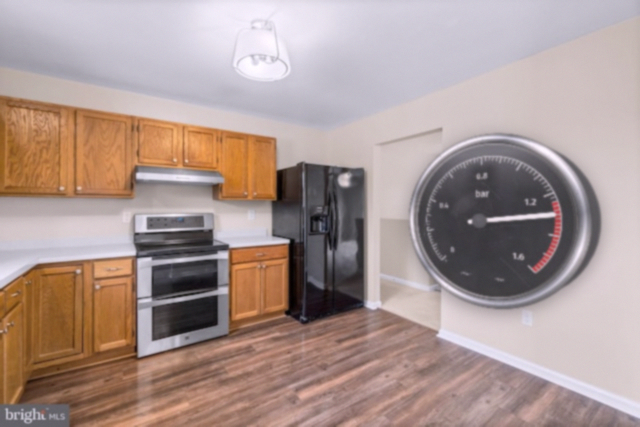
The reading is **1.3** bar
